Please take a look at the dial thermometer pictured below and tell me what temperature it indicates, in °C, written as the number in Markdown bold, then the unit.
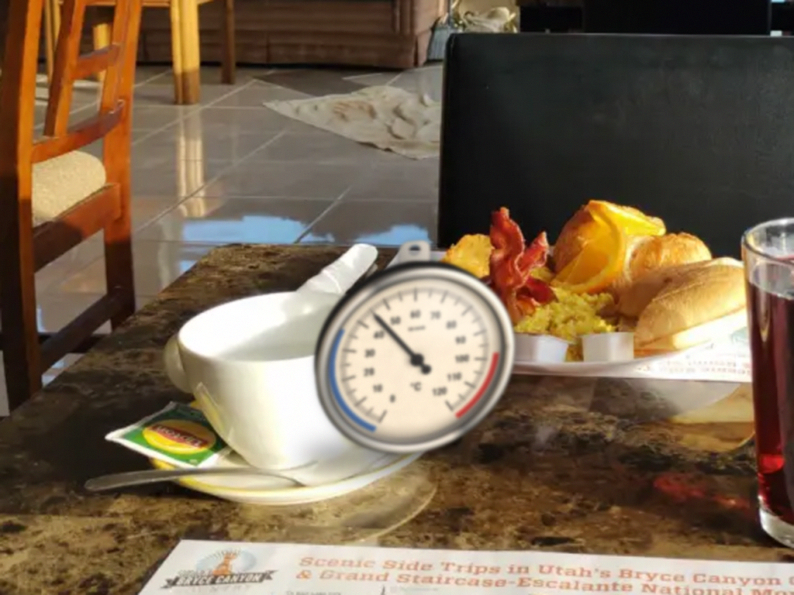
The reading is **45** °C
